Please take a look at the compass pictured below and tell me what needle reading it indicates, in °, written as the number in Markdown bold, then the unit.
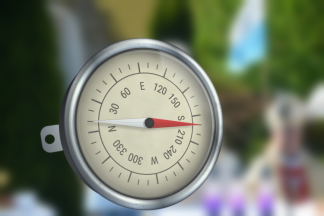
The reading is **190** °
